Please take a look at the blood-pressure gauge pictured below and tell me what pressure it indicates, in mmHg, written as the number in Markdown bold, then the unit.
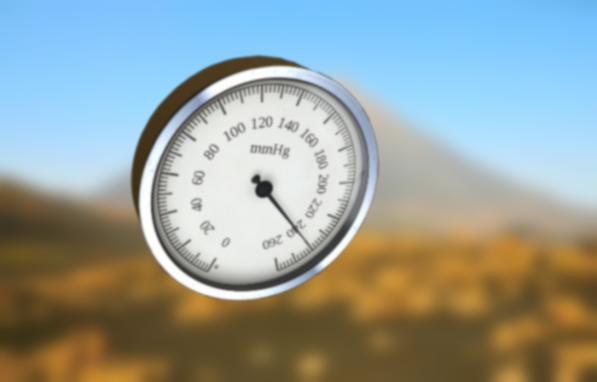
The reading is **240** mmHg
